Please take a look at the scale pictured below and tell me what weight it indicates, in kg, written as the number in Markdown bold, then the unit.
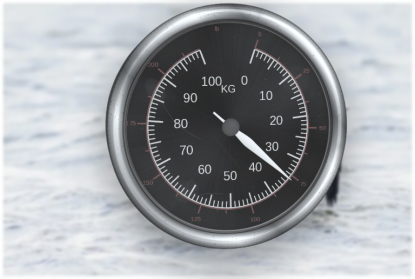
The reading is **35** kg
